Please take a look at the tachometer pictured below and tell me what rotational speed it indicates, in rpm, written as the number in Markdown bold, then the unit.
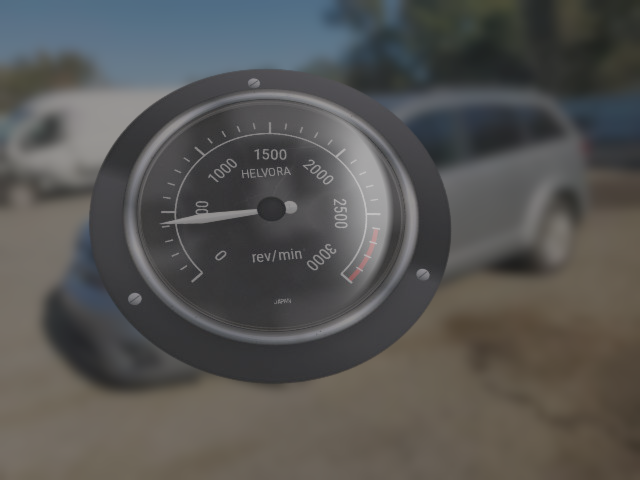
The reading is **400** rpm
